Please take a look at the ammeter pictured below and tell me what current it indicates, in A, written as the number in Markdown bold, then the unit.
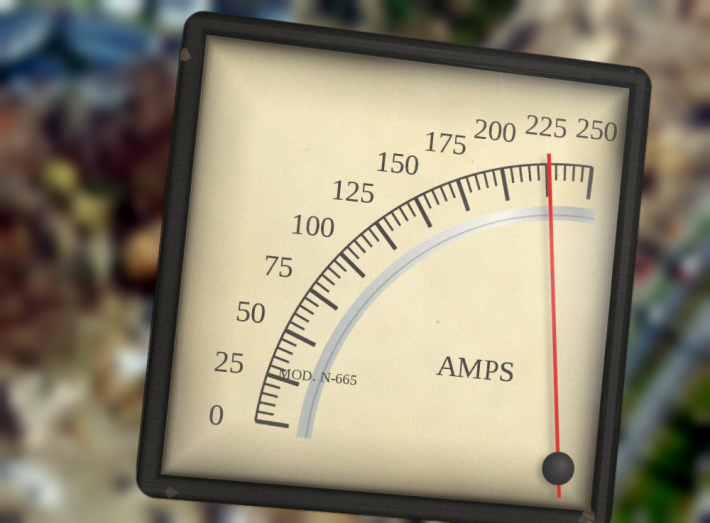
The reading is **225** A
